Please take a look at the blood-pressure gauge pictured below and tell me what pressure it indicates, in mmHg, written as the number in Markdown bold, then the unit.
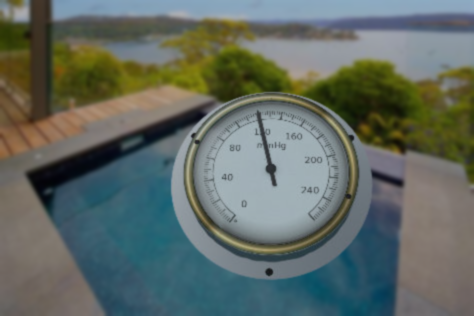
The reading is **120** mmHg
